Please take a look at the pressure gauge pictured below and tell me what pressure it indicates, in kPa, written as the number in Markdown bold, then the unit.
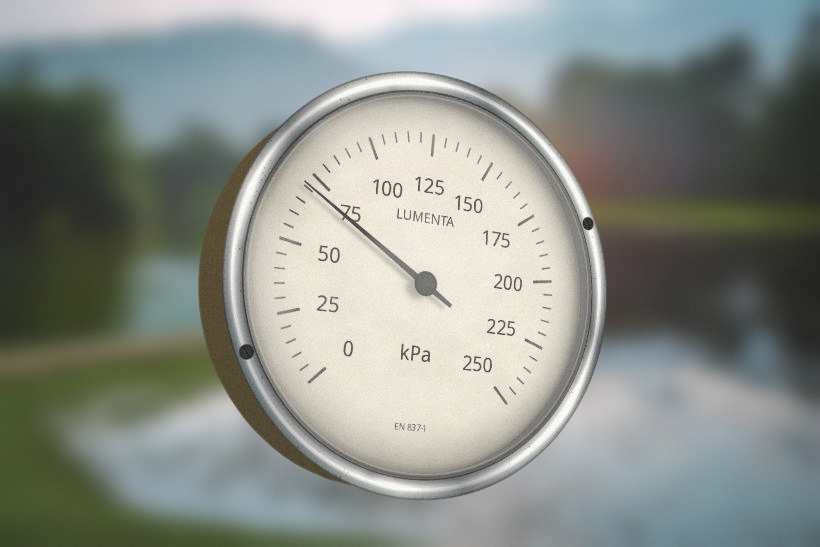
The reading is **70** kPa
